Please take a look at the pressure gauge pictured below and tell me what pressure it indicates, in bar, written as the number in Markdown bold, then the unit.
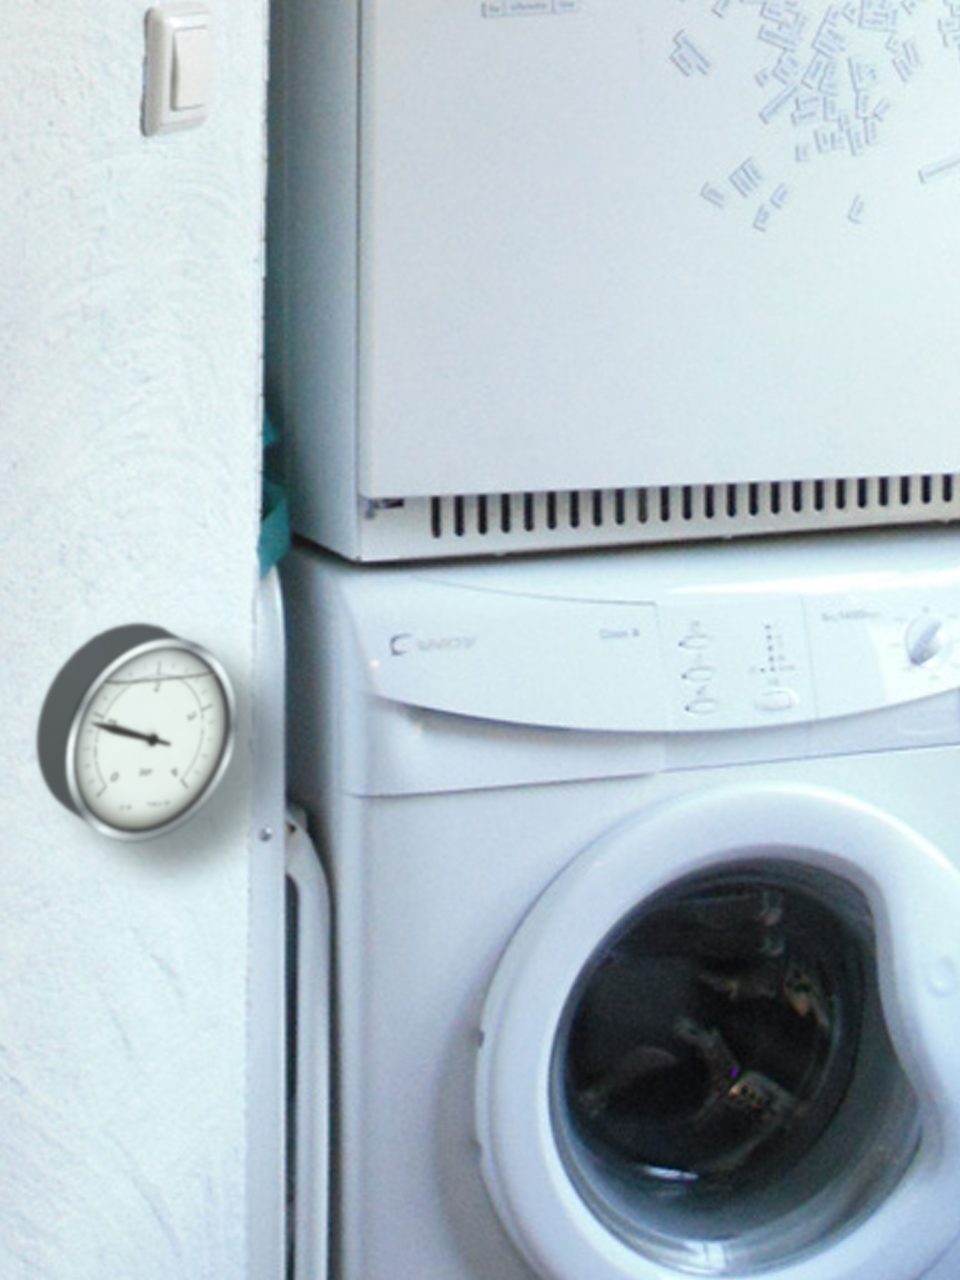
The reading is **0.9** bar
